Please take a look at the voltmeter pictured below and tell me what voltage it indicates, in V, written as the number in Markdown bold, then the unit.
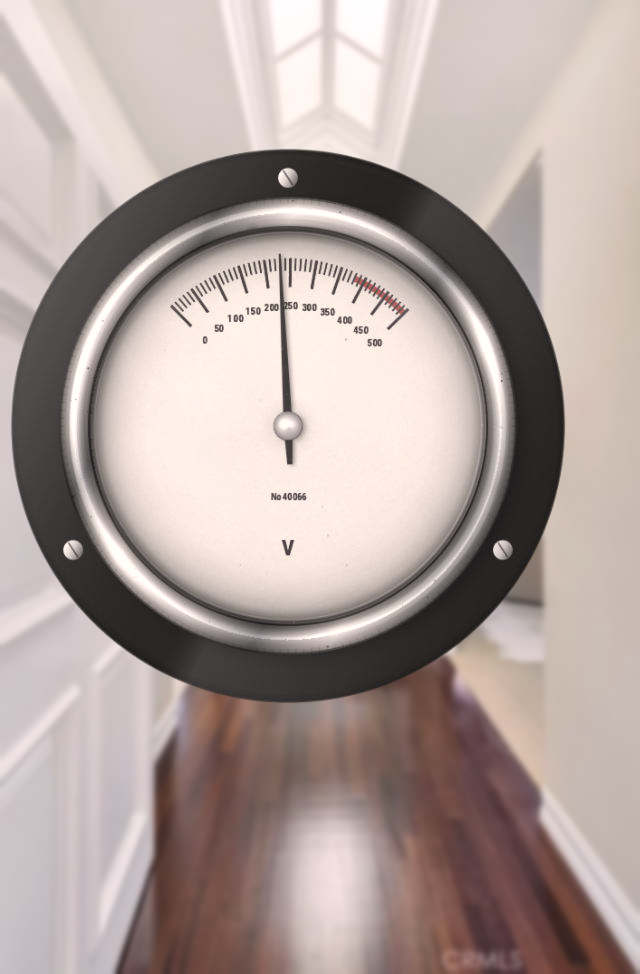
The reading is **230** V
